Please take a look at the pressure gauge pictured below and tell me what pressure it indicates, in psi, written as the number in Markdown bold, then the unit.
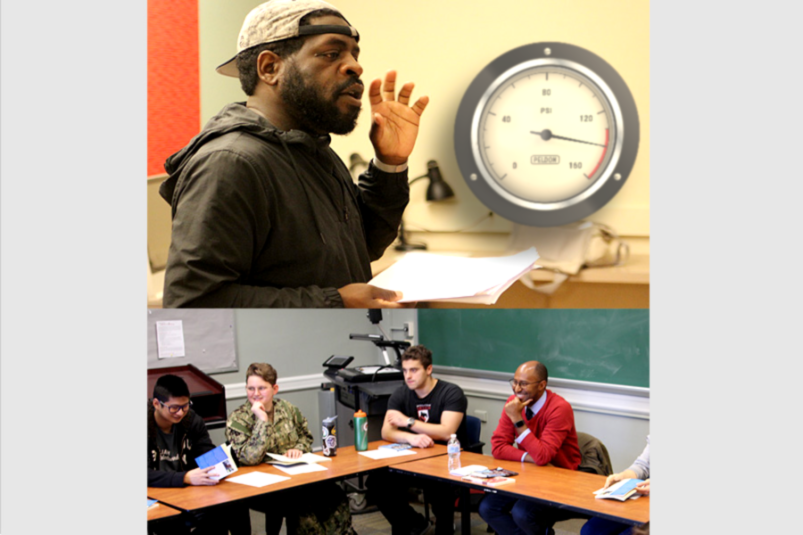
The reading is **140** psi
